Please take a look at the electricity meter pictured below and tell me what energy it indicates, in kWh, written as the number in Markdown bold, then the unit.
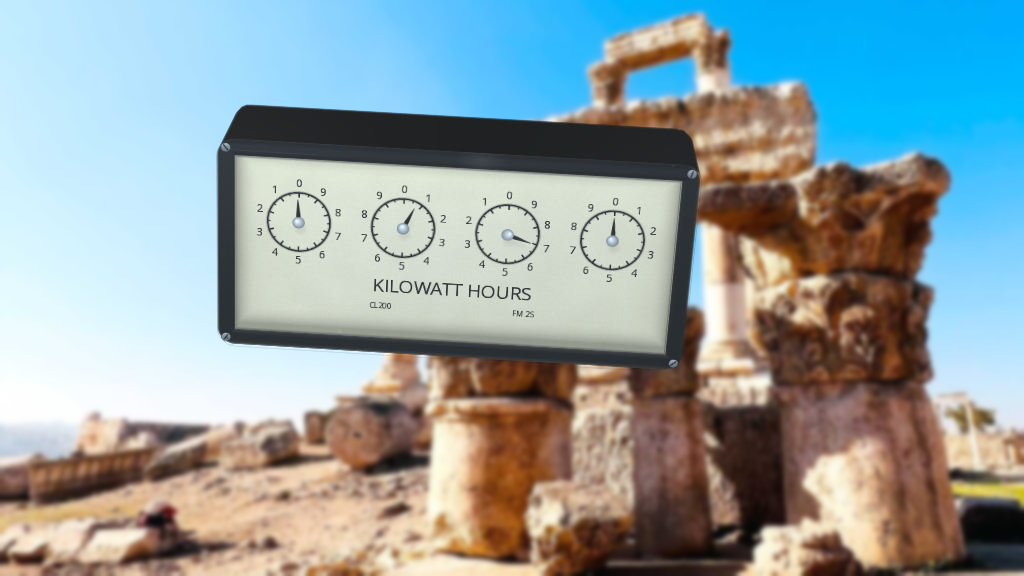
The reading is **70** kWh
